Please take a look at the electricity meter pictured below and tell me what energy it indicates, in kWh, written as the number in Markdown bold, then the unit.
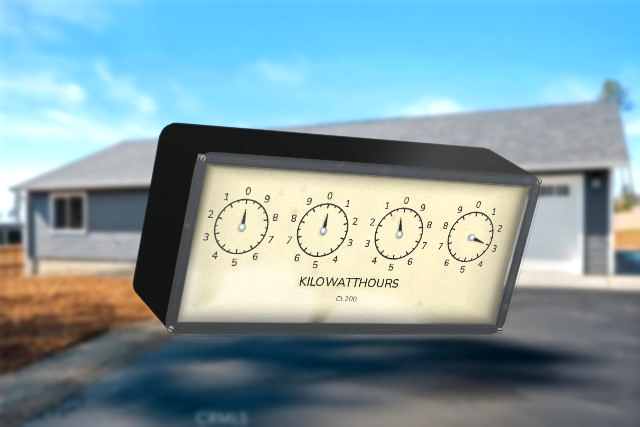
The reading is **3** kWh
